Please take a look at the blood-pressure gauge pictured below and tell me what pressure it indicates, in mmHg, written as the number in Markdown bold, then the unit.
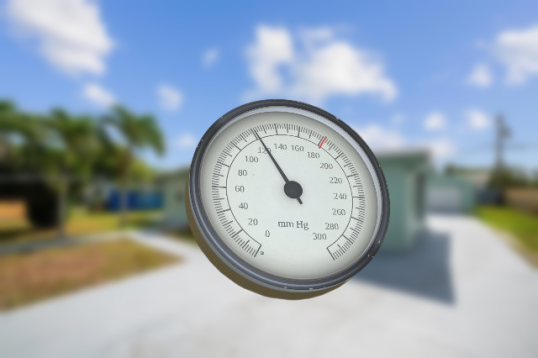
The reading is **120** mmHg
